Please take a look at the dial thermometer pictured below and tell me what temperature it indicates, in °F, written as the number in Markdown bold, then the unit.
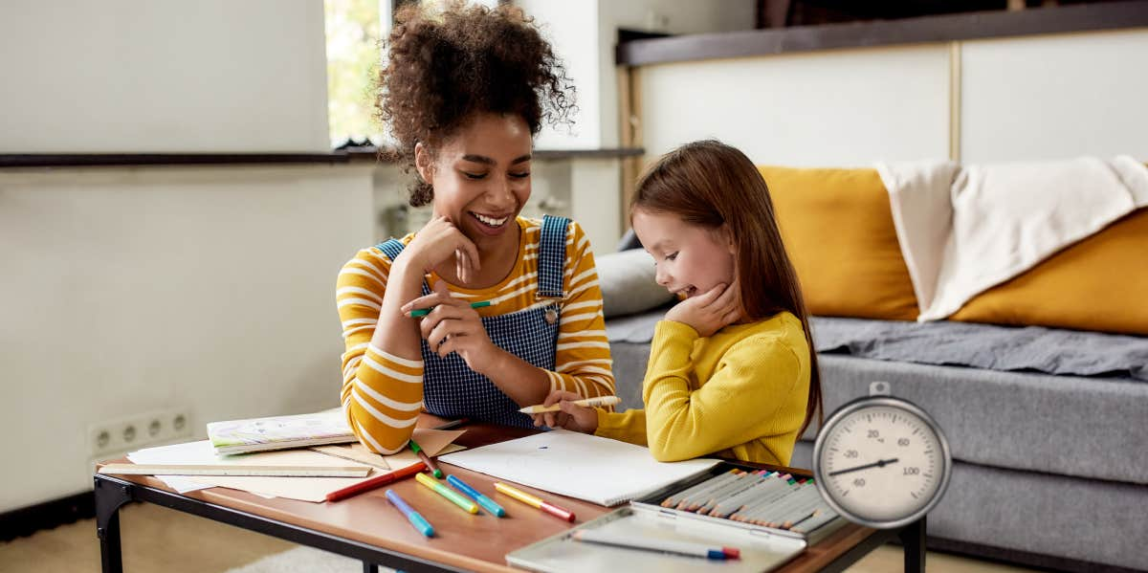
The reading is **-40** °F
